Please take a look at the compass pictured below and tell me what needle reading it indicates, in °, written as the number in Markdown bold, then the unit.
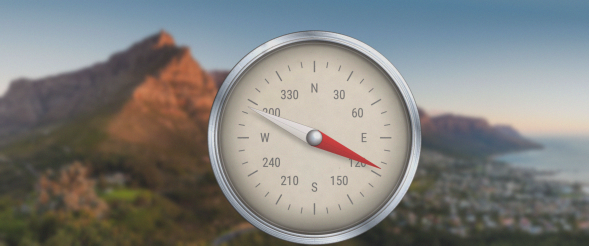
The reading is **115** °
